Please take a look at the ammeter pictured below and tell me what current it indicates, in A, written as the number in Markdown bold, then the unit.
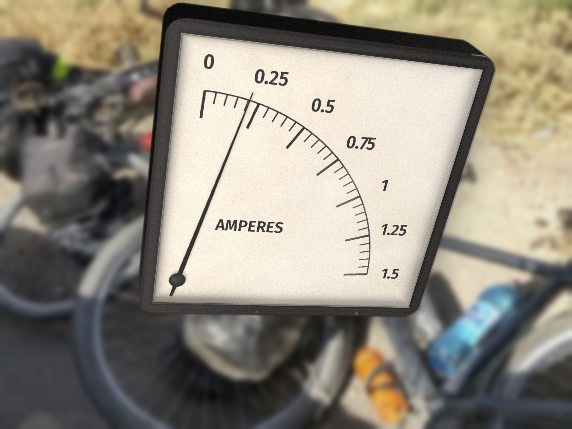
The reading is **0.2** A
